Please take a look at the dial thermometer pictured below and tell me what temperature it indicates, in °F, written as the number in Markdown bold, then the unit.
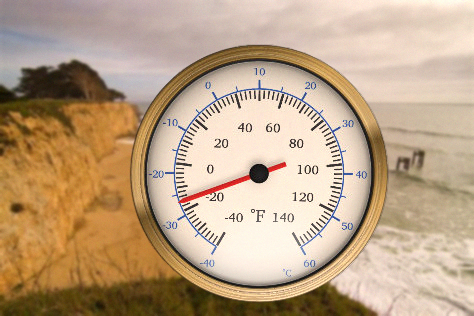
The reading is **-16** °F
